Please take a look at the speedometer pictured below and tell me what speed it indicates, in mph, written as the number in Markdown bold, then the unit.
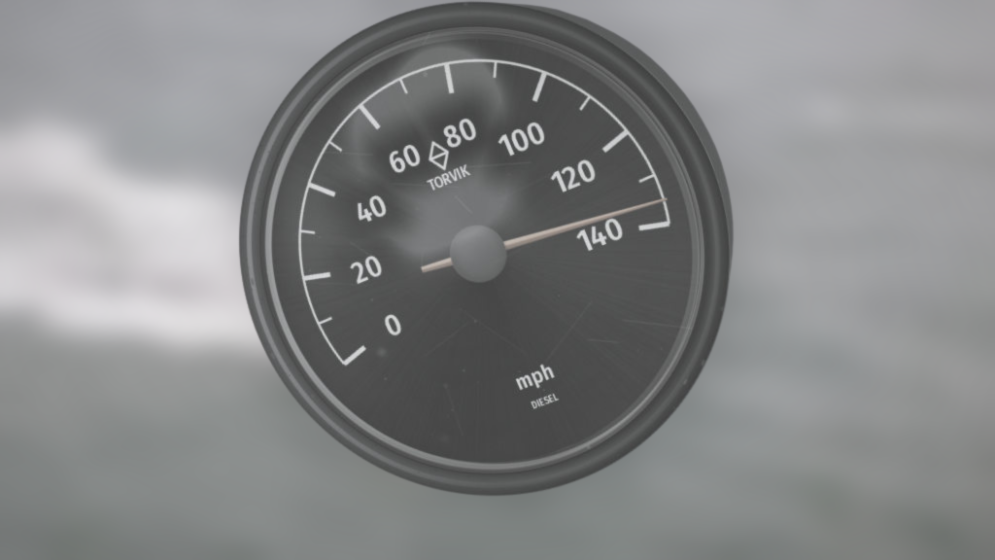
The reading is **135** mph
